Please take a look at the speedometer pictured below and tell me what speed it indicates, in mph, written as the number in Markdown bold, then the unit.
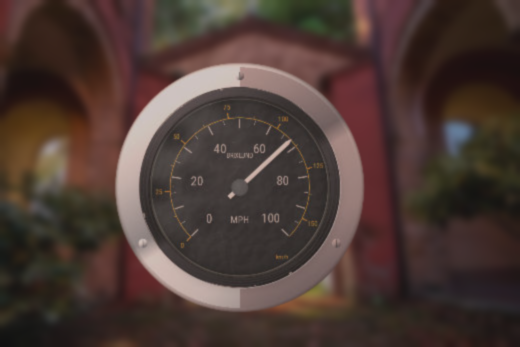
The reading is **67.5** mph
